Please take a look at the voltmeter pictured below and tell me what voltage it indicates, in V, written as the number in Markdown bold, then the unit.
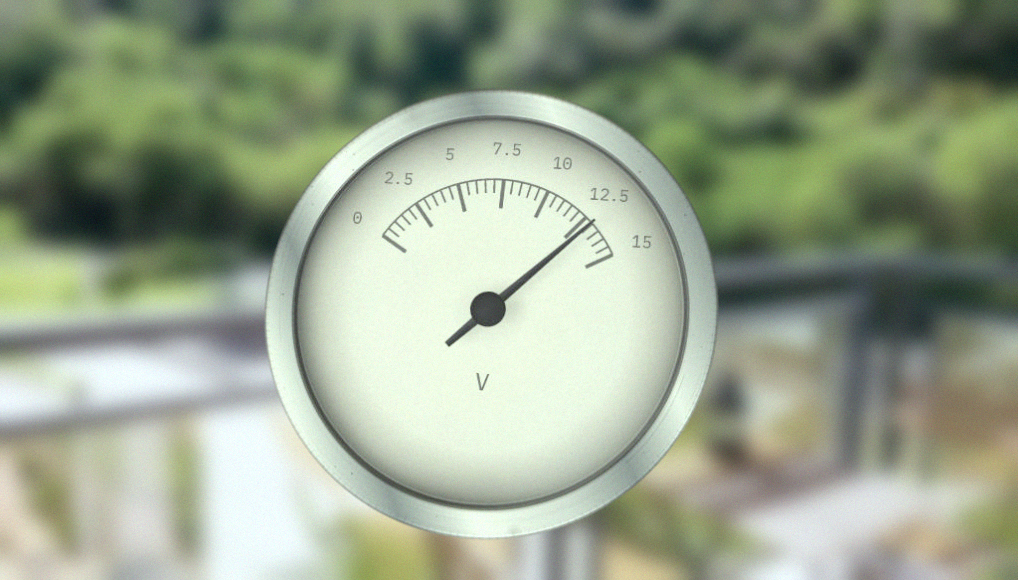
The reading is **13** V
